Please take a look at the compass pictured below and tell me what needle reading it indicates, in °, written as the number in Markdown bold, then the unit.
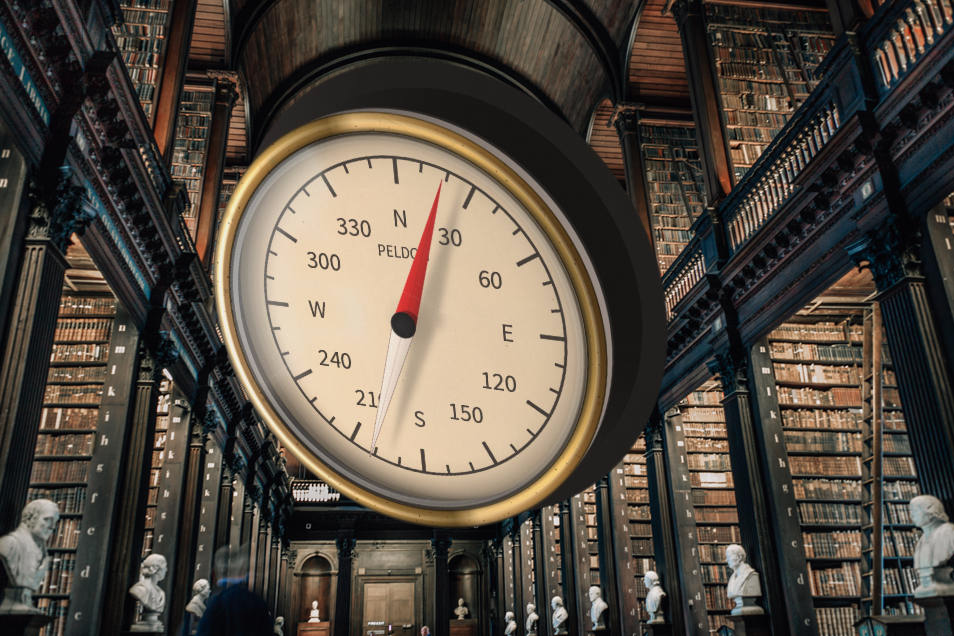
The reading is **20** °
